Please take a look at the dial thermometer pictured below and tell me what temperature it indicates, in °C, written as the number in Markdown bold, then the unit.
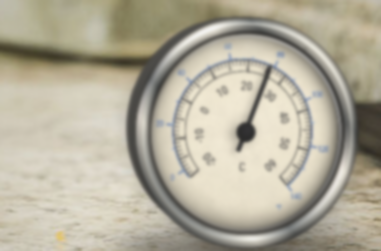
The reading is **25** °C
